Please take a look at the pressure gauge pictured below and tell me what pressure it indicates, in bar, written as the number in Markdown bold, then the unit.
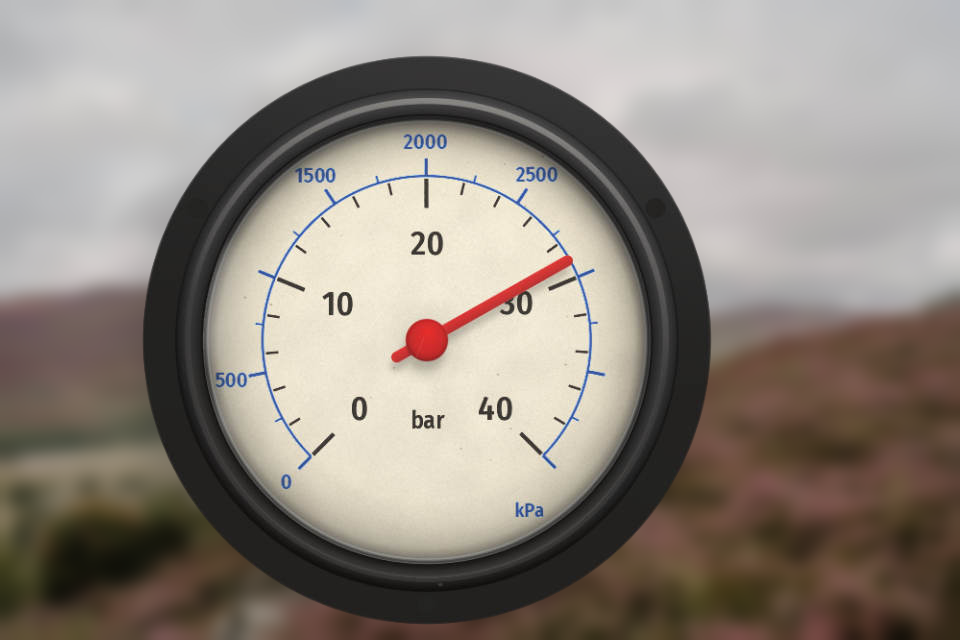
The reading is **29** bar
